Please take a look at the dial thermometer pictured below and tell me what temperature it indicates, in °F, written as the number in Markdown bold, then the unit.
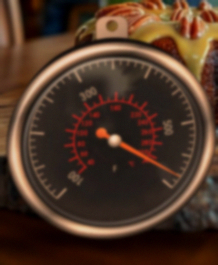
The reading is **580** °F
